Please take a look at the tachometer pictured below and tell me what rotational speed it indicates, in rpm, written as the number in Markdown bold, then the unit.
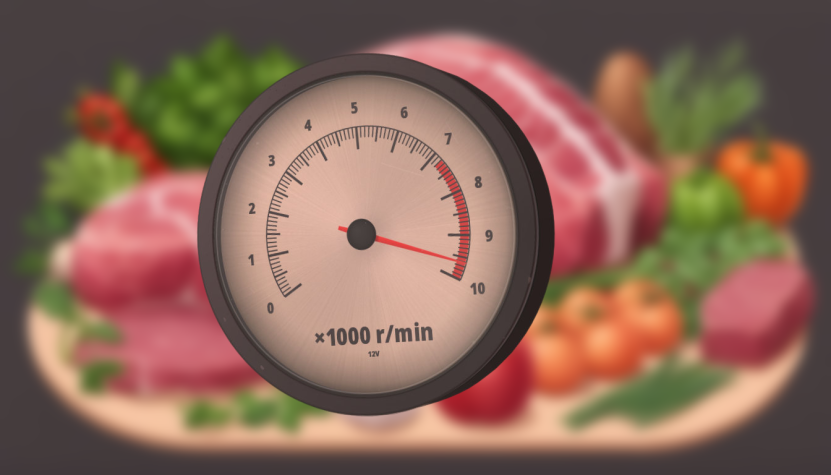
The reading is **9600** rpm
